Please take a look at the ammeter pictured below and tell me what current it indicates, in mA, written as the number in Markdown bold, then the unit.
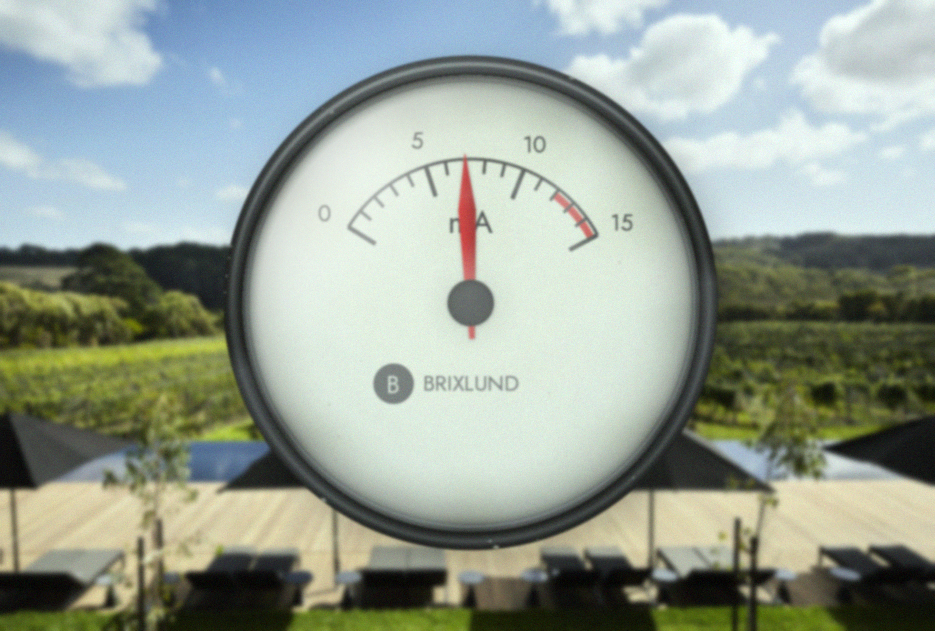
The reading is **7** mA
